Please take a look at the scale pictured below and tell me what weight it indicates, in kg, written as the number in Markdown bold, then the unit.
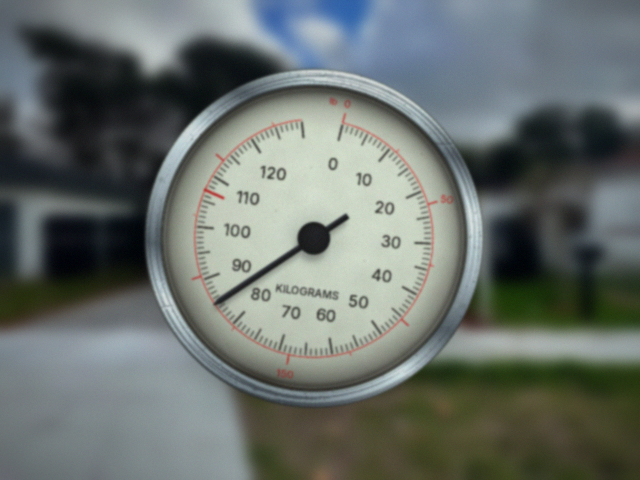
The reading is **85** kg
